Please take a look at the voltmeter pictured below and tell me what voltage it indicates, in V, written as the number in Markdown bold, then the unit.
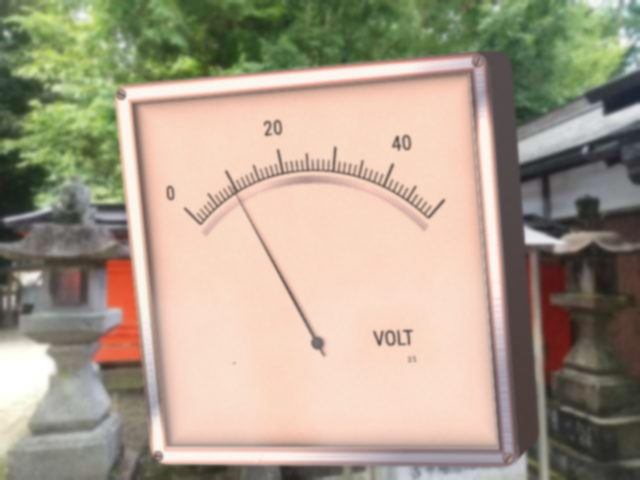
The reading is **10** V
